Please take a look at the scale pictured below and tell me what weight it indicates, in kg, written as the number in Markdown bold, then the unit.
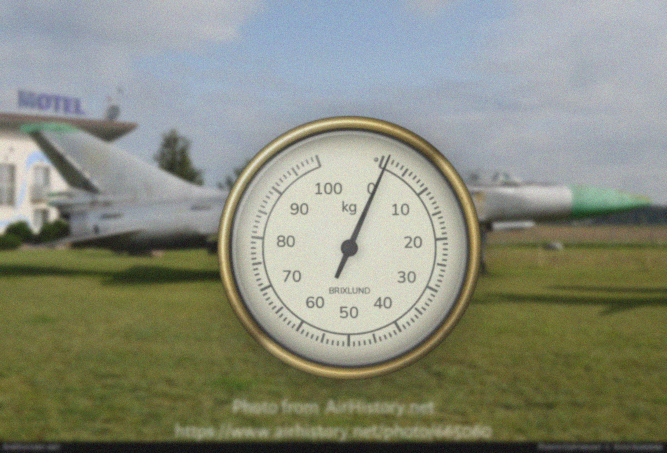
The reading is **1** kg
